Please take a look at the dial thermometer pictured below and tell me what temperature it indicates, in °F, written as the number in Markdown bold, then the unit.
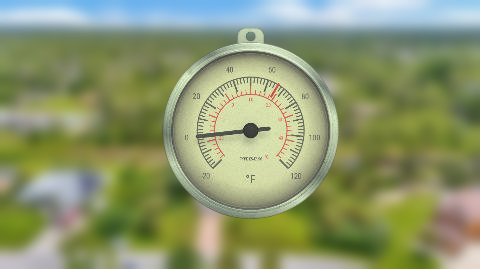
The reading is **0** °F
